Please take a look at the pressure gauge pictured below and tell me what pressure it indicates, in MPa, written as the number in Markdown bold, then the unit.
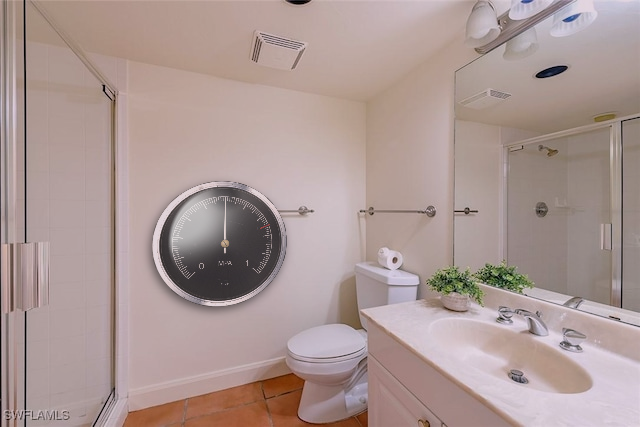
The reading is **0.5** MPa
